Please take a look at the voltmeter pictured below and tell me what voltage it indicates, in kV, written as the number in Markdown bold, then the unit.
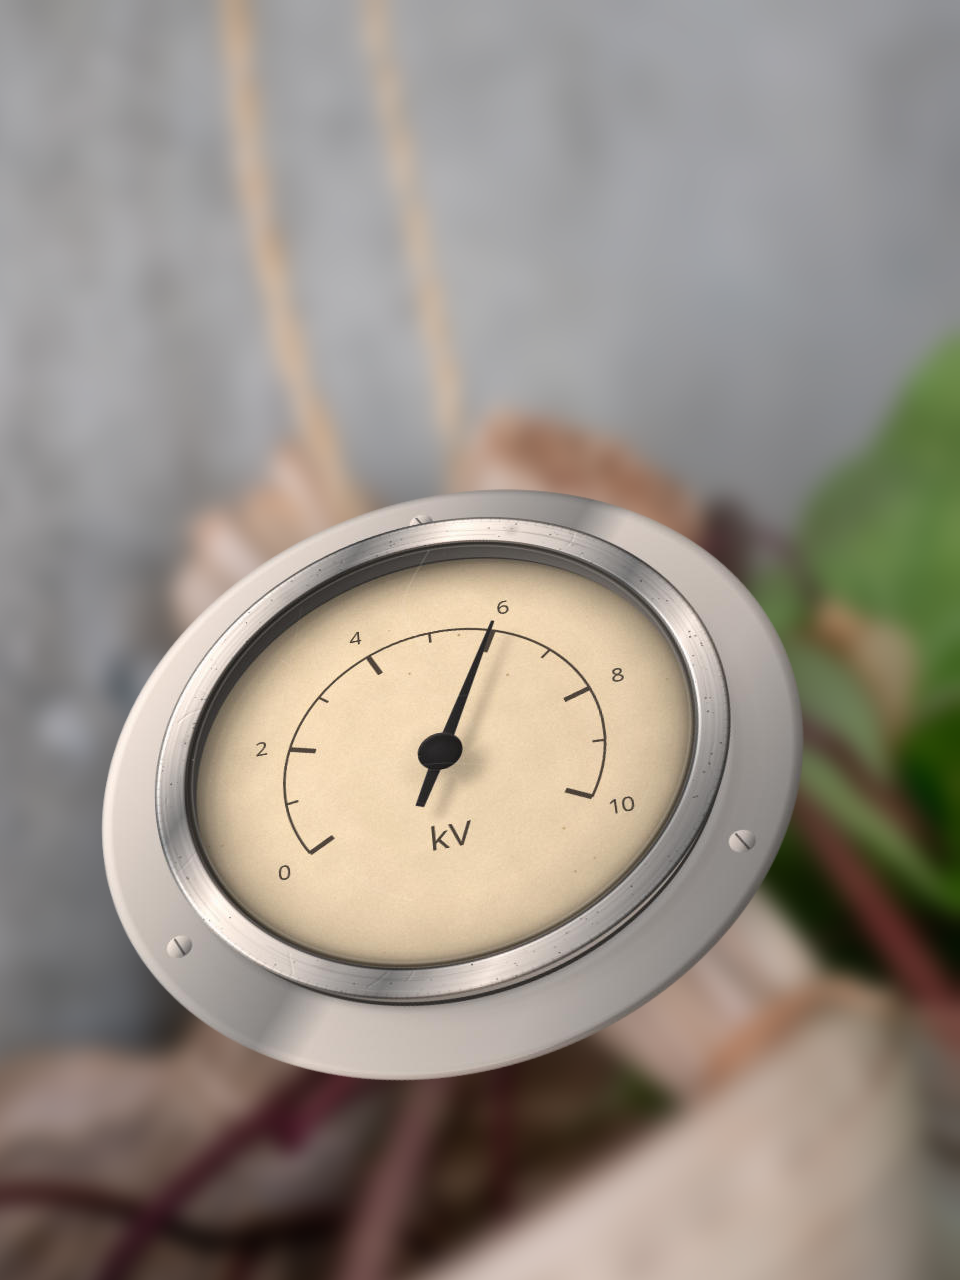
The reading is **6** kV
